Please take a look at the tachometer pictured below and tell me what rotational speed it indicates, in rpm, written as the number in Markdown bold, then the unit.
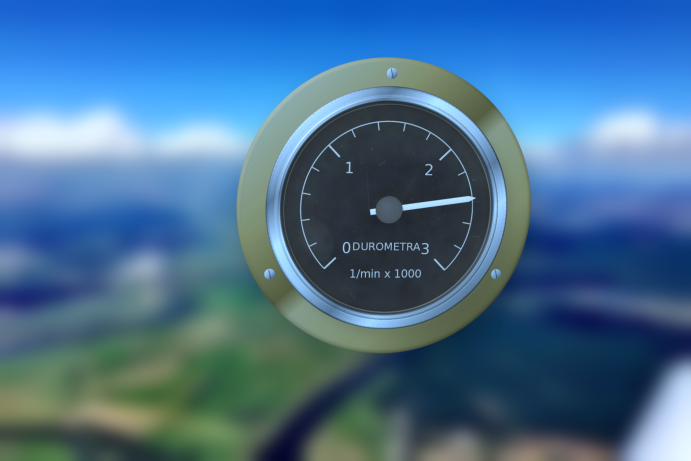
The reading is **2400** rpm
